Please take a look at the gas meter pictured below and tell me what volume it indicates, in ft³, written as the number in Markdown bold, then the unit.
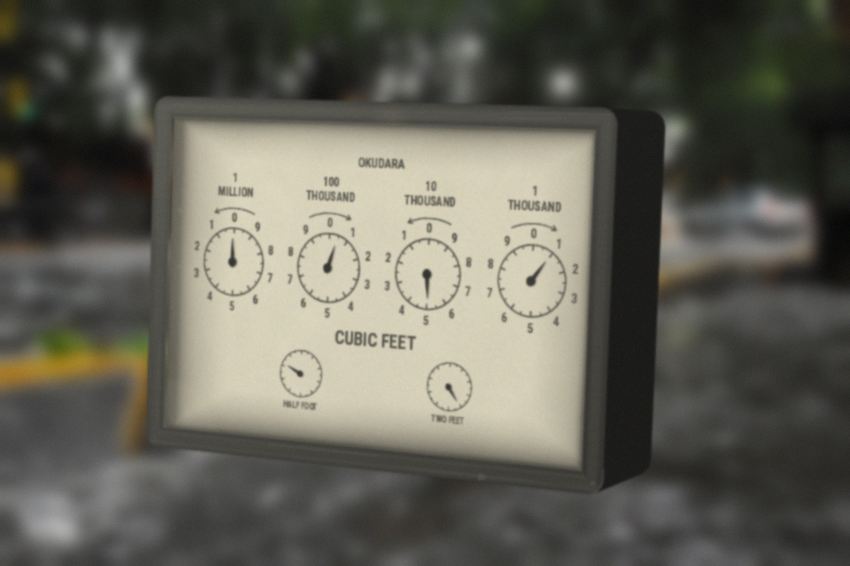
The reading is **5100** ft³
